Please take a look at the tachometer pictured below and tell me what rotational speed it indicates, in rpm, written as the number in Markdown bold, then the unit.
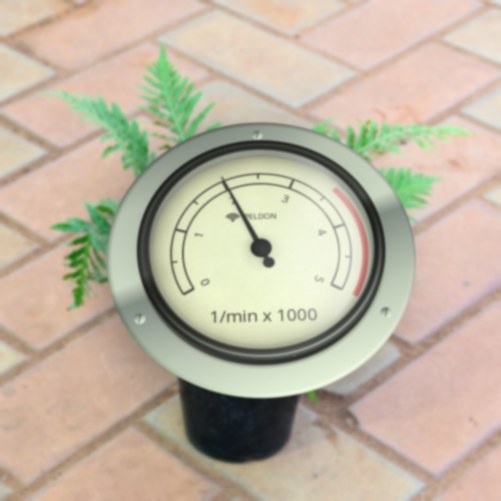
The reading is **2000** rpm
